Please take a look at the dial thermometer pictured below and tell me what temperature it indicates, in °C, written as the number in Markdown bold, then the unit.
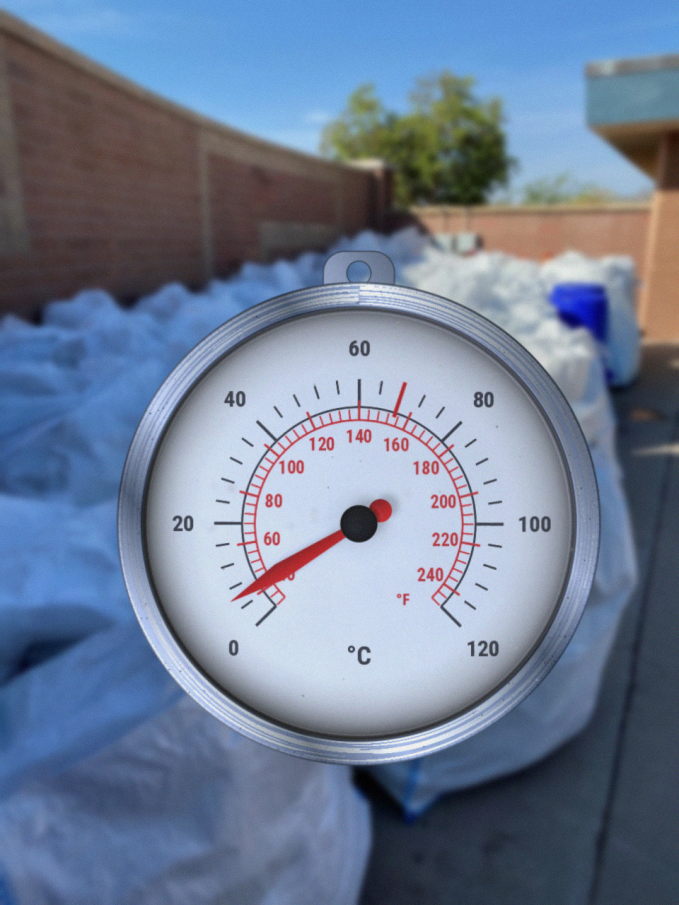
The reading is **6** °C
